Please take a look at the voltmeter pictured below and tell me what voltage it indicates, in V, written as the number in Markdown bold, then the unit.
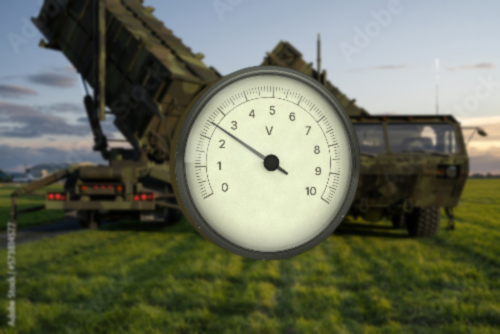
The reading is **2.5** V
